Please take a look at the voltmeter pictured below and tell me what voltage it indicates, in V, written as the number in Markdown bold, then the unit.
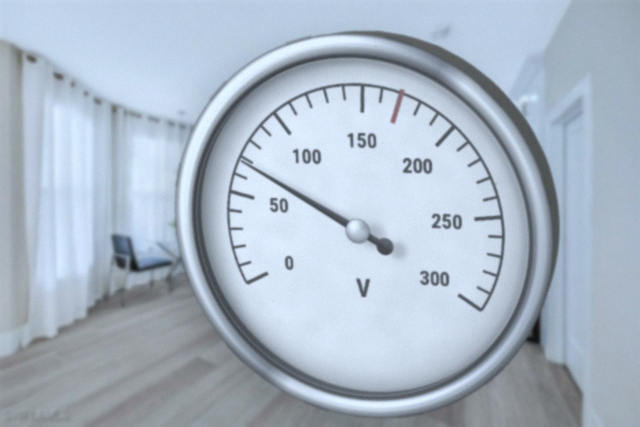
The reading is **70** V
